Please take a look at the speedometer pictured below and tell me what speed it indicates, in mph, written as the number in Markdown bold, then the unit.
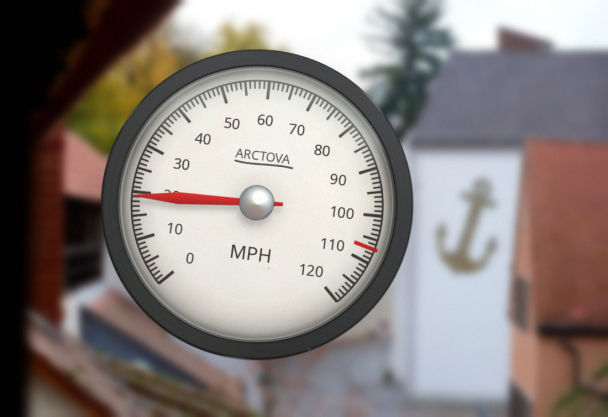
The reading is **19** mph
